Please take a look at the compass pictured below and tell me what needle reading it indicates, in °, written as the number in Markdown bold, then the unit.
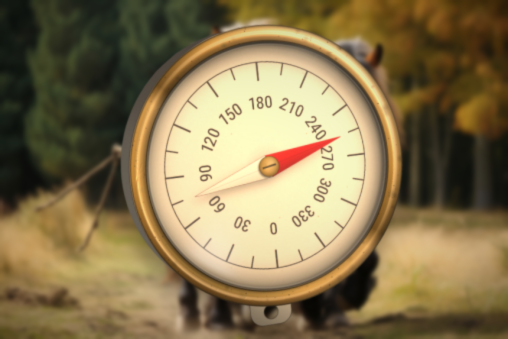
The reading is **255** °
